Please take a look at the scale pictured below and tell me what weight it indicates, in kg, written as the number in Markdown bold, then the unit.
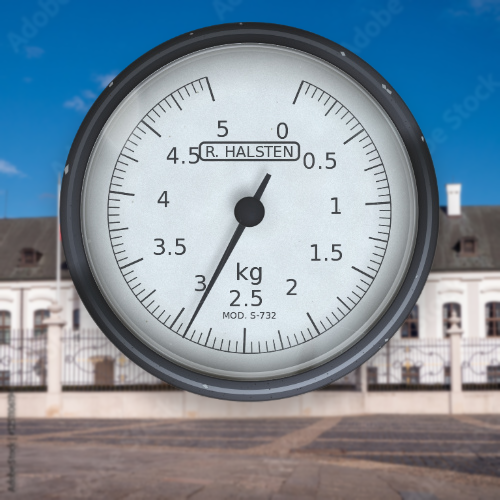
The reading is **2.9** kg
